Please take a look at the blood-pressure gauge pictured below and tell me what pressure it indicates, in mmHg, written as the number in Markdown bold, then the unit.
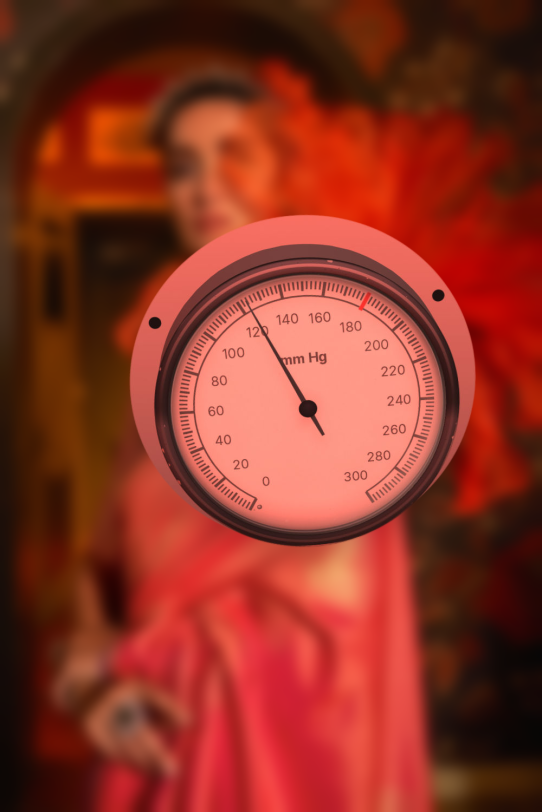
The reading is **124** mmHg
